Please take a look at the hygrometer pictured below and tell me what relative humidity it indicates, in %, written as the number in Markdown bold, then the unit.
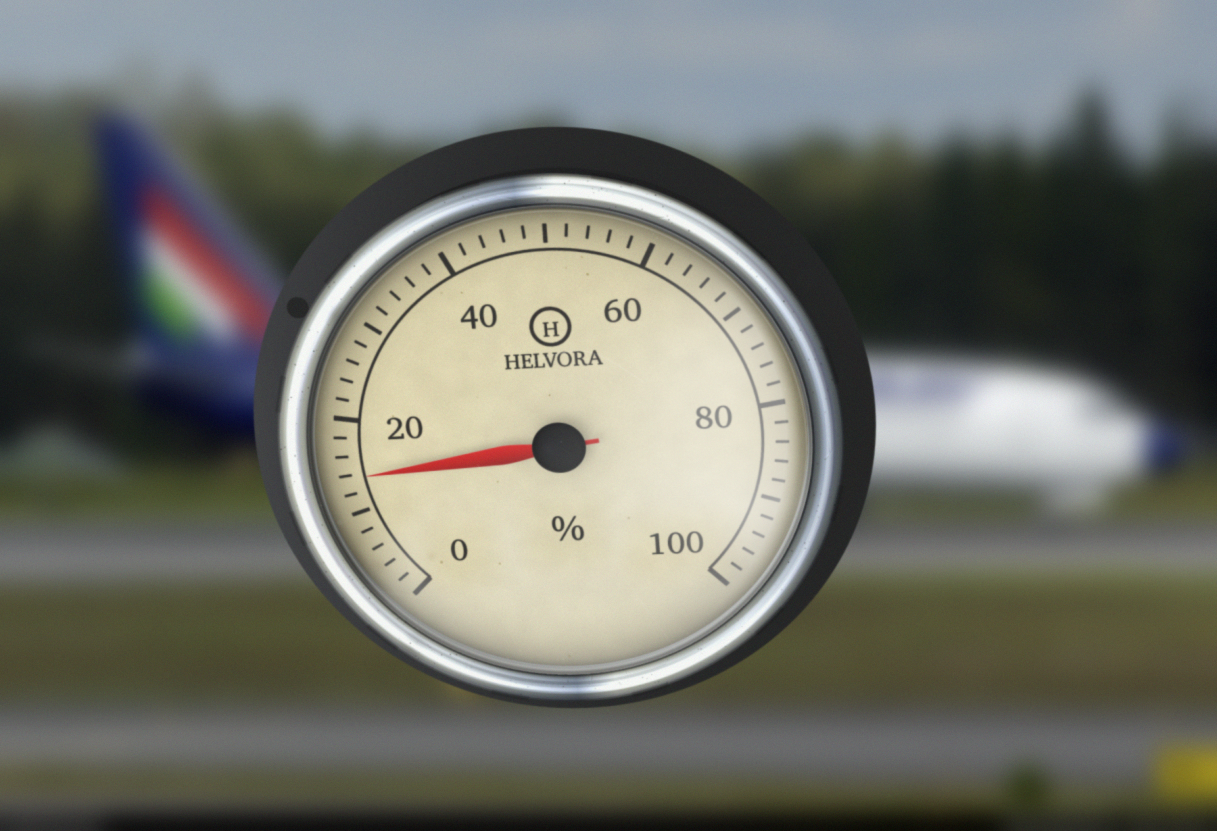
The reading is **14** %
